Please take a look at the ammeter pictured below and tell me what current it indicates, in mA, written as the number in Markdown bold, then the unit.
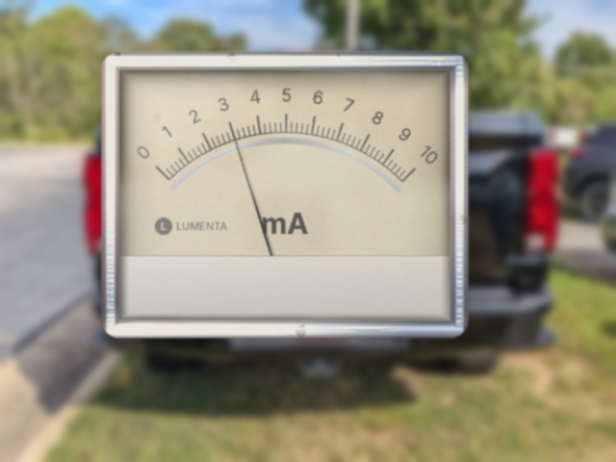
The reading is **3** mA
